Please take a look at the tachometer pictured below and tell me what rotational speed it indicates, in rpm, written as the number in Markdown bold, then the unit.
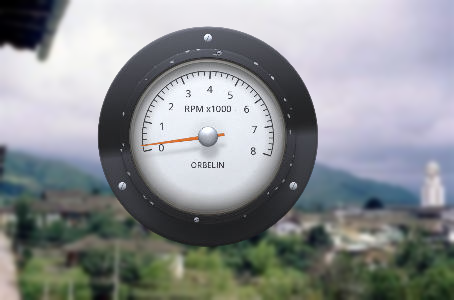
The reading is **200** rpm
